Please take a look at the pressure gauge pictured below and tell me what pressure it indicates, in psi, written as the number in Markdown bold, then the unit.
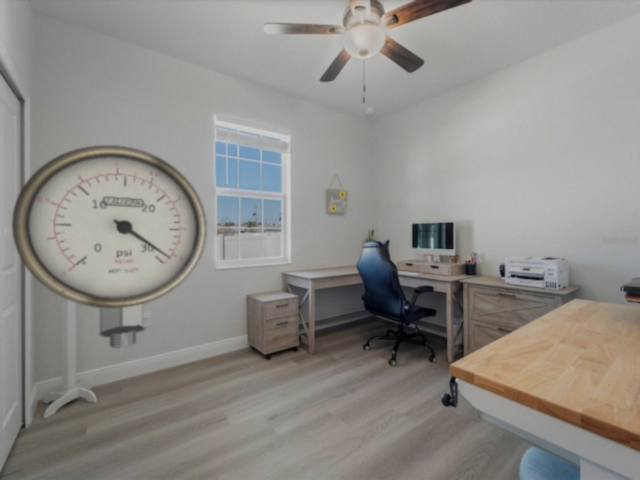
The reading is **29** psi
